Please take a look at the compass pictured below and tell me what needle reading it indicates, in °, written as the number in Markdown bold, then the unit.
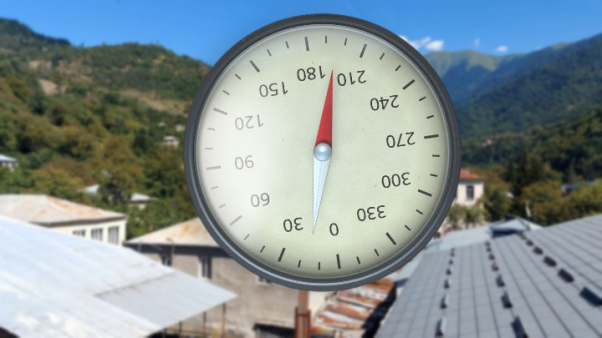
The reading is **195** °
